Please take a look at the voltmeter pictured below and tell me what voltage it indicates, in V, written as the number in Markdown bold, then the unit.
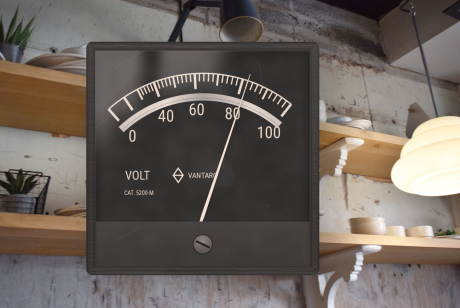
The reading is **82** V
